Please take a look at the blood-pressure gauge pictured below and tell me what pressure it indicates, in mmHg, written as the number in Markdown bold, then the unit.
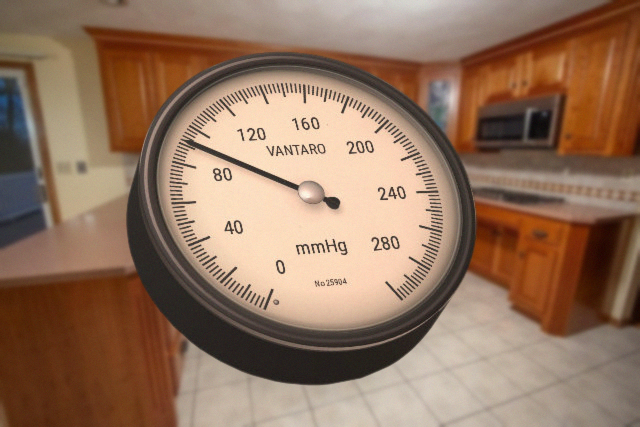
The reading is **90** mmHg
